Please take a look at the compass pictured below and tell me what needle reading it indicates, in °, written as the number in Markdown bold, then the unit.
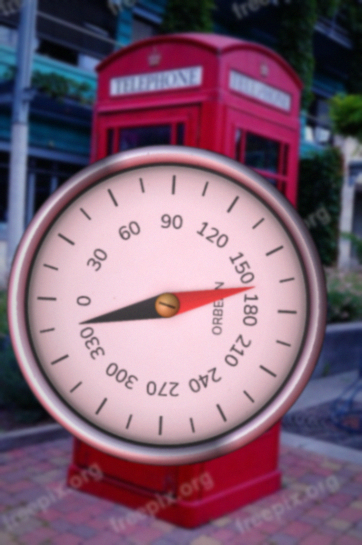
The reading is **165** °
